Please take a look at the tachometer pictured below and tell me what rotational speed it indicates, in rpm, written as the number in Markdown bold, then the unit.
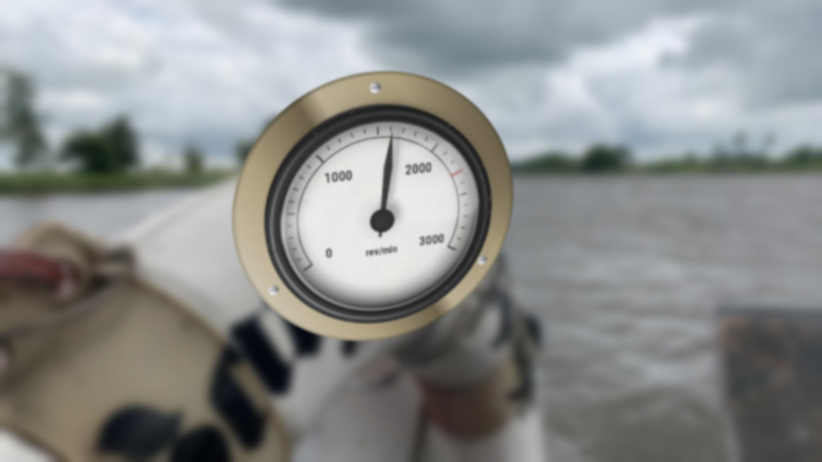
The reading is **1600** rpm
